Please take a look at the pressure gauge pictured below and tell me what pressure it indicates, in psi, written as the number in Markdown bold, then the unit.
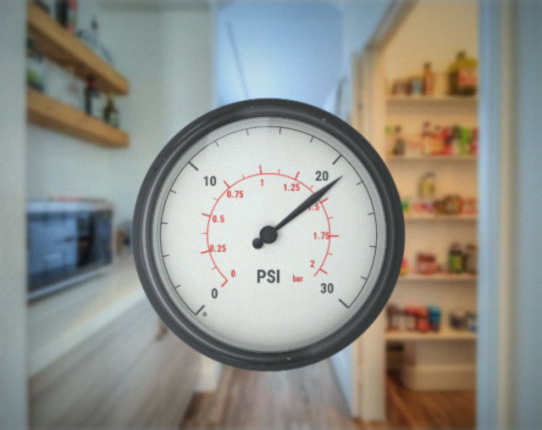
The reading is **21** psi
